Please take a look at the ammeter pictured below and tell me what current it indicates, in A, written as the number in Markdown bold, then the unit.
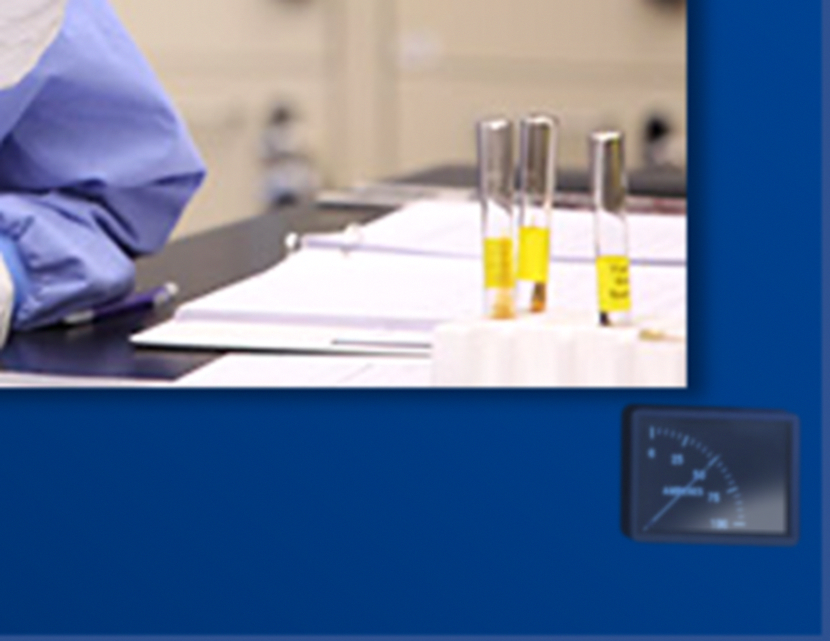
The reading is **50** A
